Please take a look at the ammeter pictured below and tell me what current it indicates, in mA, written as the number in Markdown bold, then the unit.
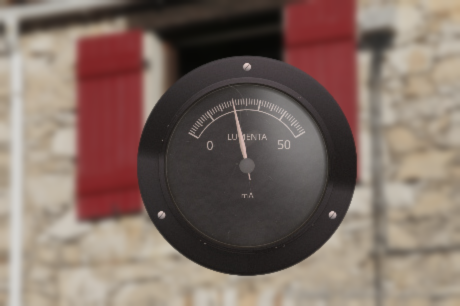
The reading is **20** mA
